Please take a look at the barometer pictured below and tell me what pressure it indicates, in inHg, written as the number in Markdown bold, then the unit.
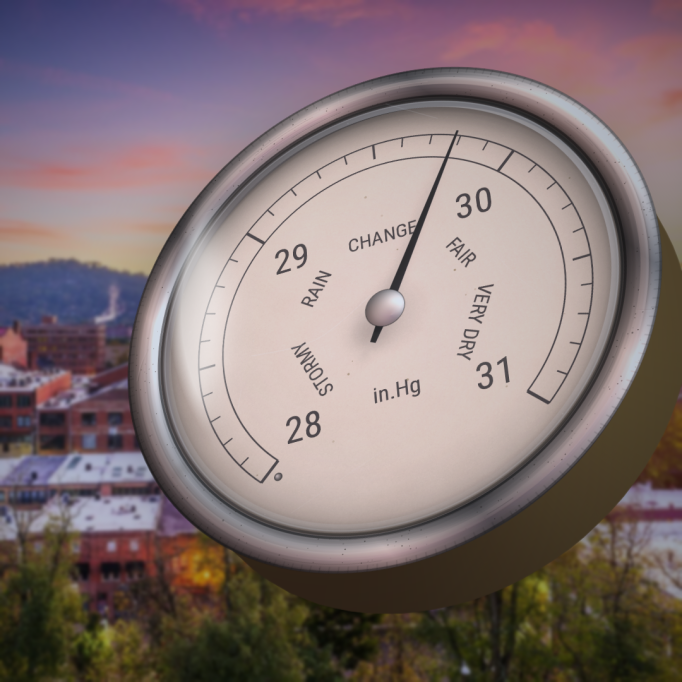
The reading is **29.8** inHg
